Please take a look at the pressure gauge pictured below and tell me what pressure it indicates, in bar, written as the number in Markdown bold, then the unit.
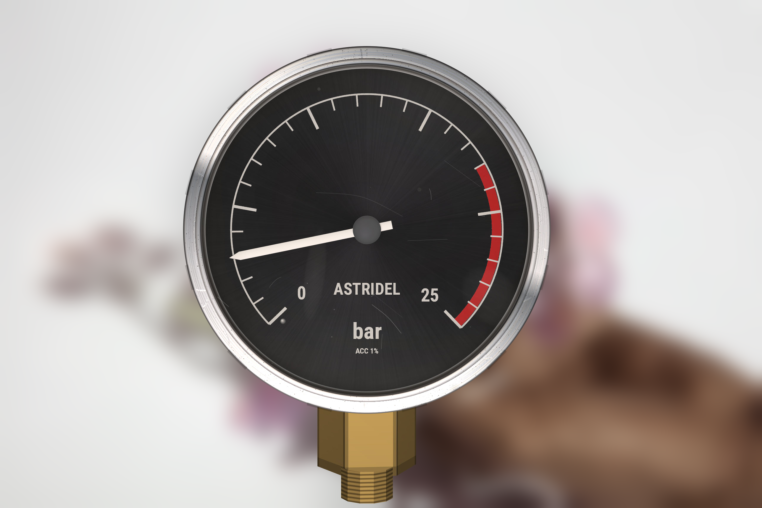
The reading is **3** bar
